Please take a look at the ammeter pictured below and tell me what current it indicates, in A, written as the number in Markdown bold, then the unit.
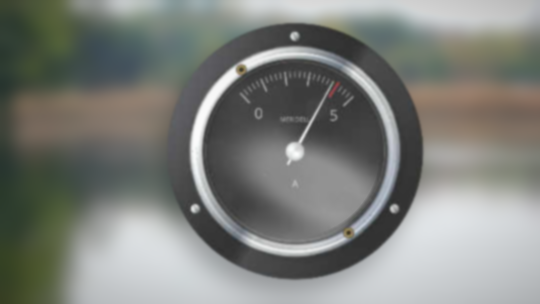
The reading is **4** A
